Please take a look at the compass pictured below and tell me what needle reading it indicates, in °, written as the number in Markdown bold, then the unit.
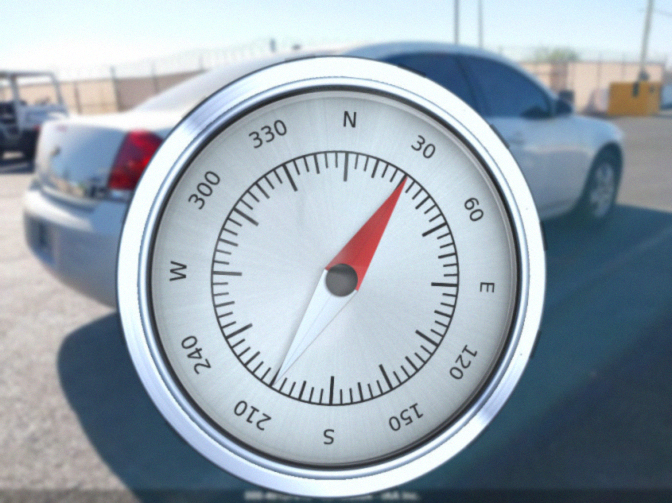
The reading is **30** °
